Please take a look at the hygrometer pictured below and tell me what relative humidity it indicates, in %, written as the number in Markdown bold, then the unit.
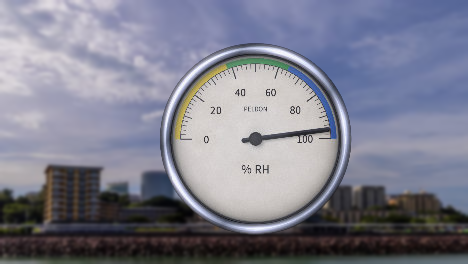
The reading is **96** %
